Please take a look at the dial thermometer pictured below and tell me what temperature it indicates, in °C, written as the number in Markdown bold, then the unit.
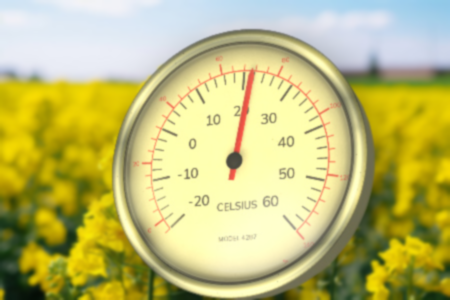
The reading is **22** °C
